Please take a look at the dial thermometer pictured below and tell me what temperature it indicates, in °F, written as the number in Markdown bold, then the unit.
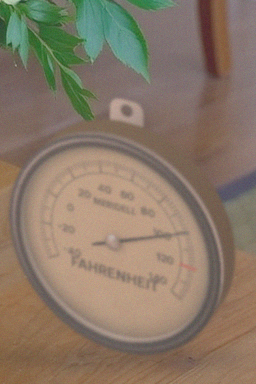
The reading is **100** °F
